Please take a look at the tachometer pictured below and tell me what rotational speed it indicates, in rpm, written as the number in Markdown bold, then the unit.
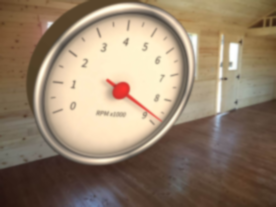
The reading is **8750** rpm
